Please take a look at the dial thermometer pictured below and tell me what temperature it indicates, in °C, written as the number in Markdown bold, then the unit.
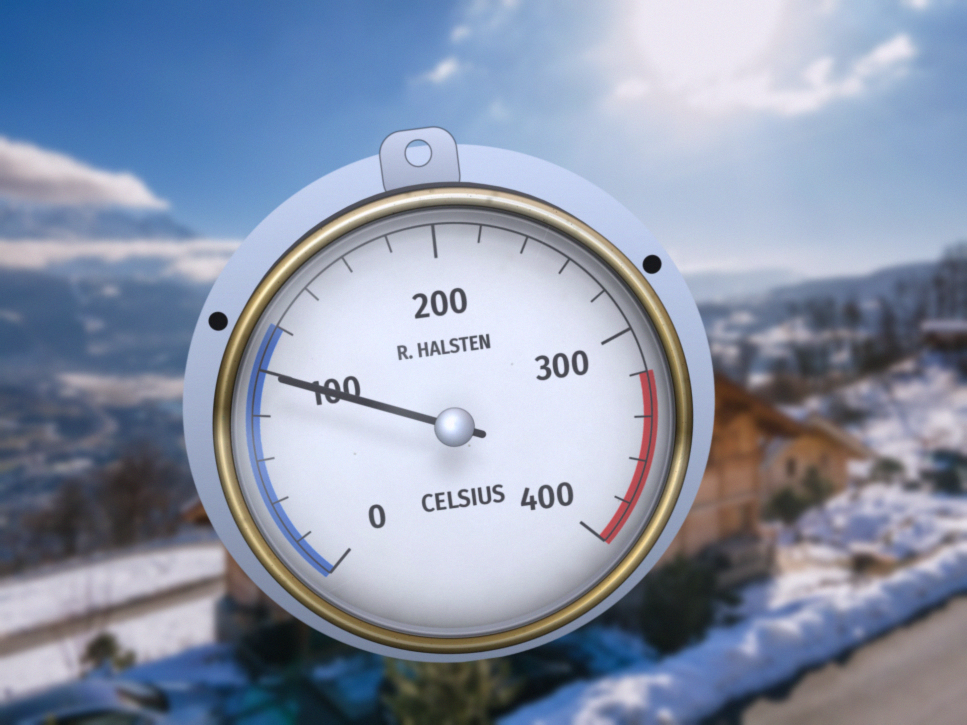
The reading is **100** °C
